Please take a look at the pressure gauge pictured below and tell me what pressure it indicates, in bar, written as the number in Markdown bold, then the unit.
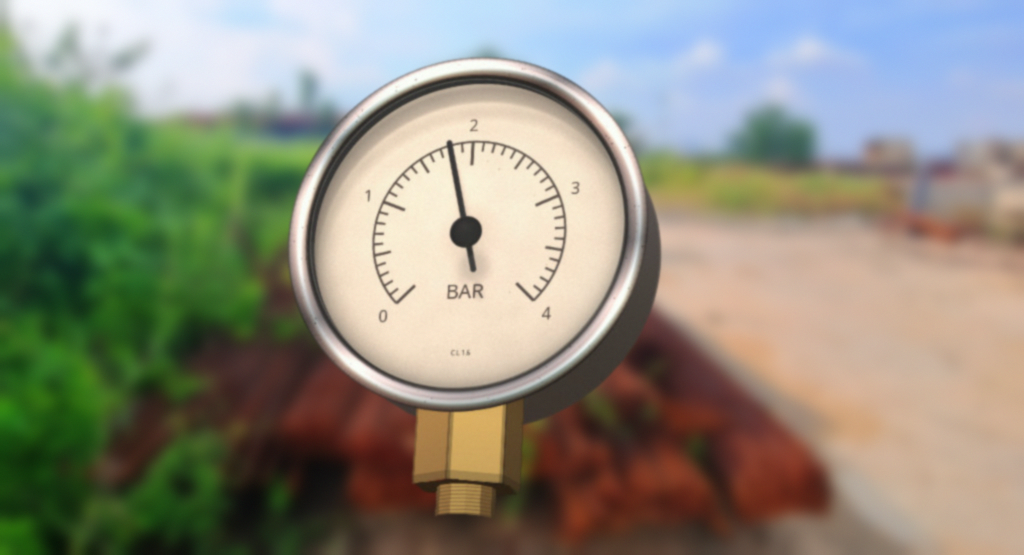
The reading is **1.8** bar
